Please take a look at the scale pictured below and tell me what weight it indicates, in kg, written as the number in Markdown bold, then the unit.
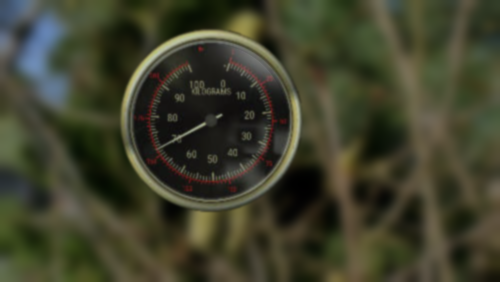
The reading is **70** kg
